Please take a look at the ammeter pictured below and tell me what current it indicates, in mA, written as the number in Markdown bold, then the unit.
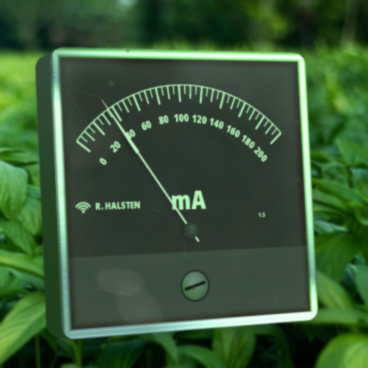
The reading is **35** mA
